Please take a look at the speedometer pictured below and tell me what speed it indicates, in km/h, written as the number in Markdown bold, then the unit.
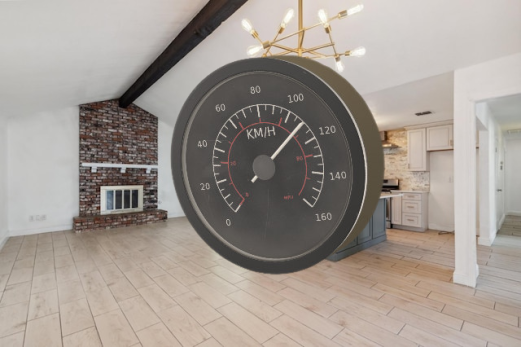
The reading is **110** km/h
